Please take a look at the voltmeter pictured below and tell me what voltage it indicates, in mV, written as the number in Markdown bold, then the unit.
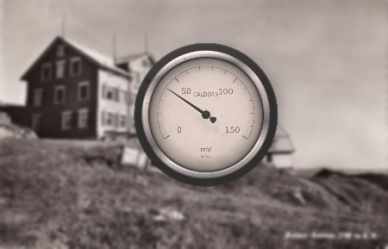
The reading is **40** mV
